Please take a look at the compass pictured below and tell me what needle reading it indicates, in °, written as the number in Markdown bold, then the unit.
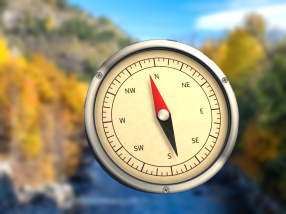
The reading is **350** °
